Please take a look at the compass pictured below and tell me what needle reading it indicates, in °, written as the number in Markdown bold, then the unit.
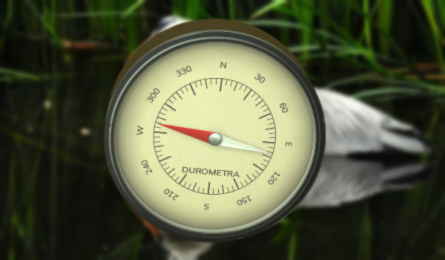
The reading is **280** °
